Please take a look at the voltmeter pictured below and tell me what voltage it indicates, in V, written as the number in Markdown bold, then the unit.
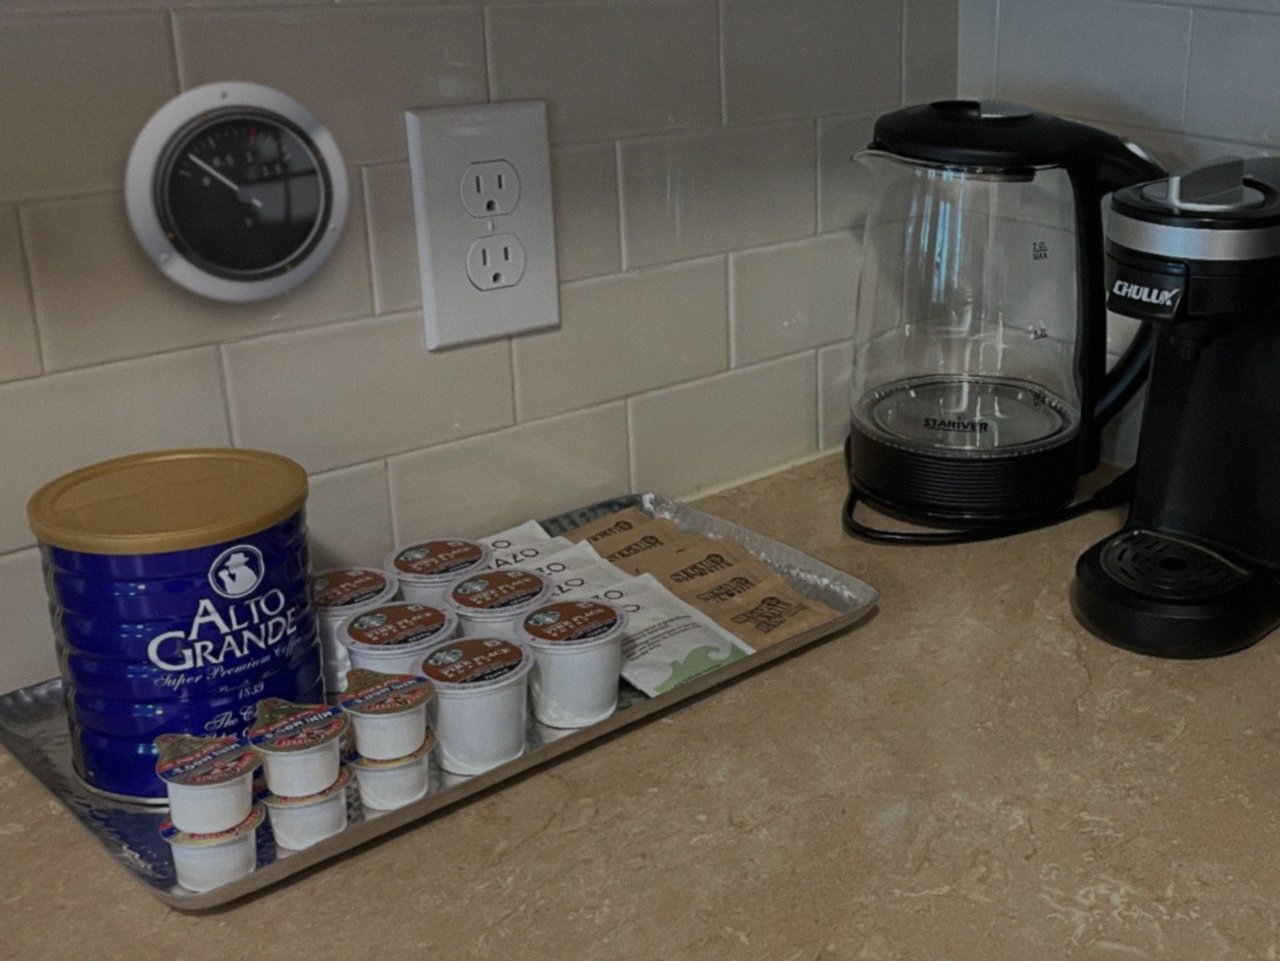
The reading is **0.2** V
